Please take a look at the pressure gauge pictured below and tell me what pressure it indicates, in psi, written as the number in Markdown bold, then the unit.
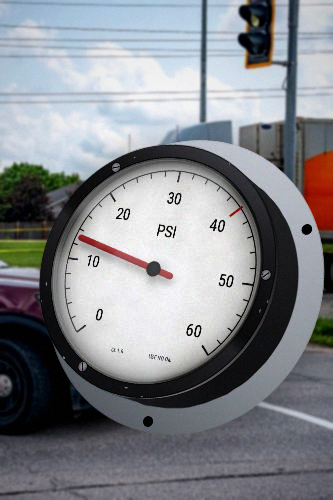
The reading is **13** psi
